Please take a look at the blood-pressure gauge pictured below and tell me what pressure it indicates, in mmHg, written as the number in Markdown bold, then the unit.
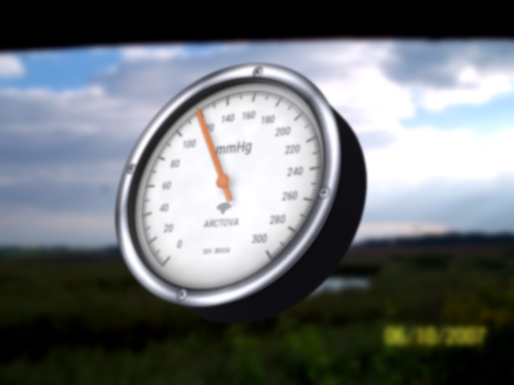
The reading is **120** mmHg
